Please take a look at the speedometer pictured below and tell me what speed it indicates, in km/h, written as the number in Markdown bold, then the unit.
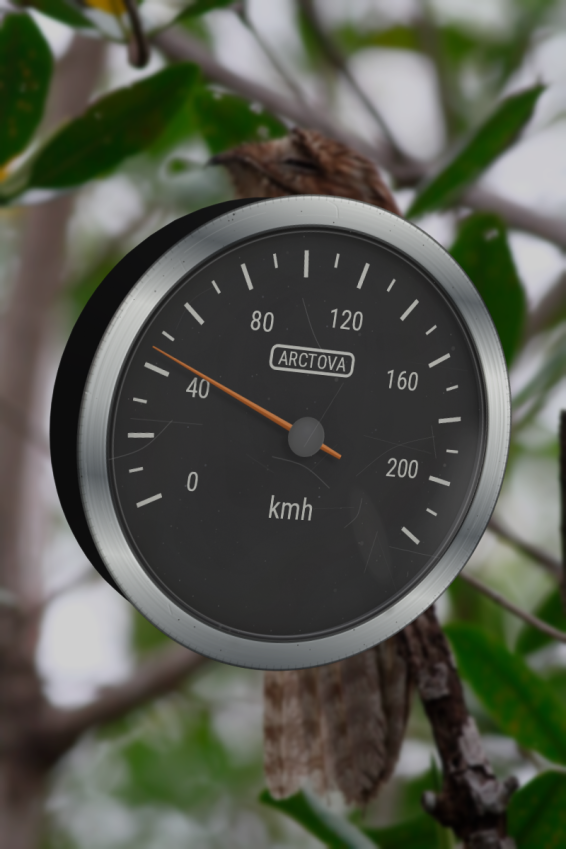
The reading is **45** km/h
